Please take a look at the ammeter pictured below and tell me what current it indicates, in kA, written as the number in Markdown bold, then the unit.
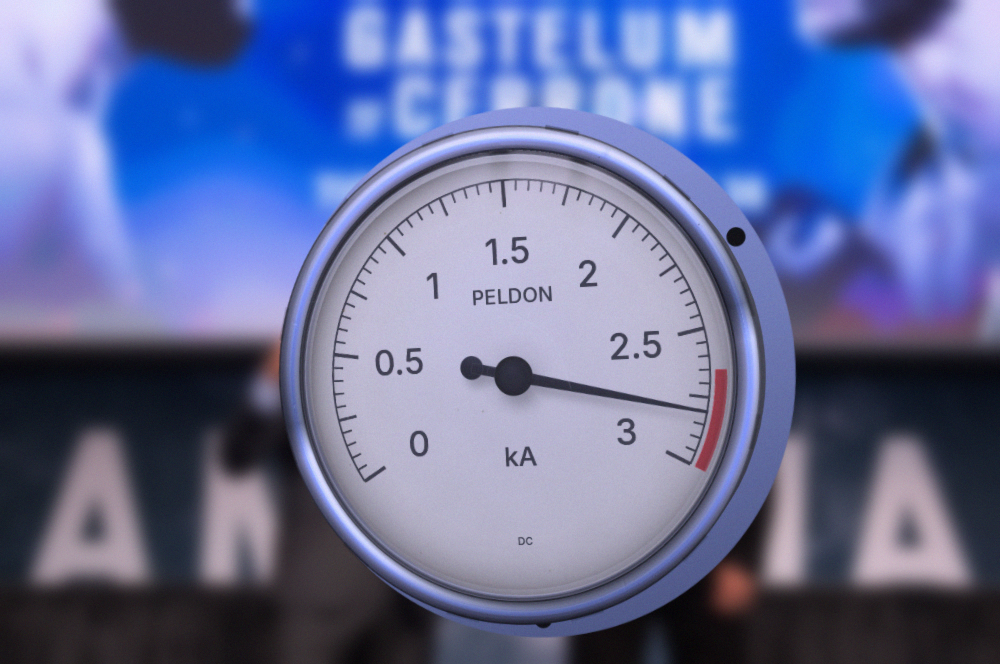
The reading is **2.8** kA
